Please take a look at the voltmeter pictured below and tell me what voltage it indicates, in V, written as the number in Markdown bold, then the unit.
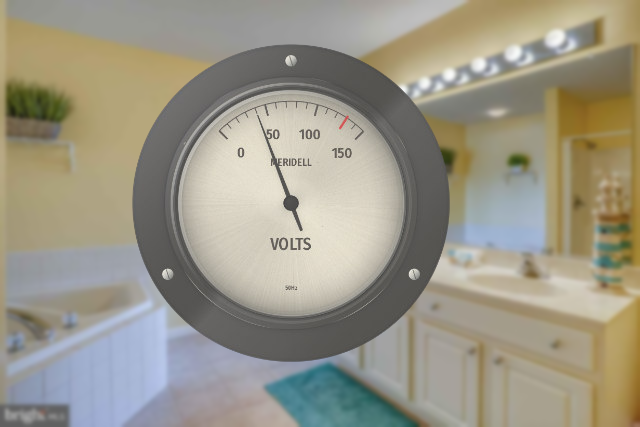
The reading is **40** V
